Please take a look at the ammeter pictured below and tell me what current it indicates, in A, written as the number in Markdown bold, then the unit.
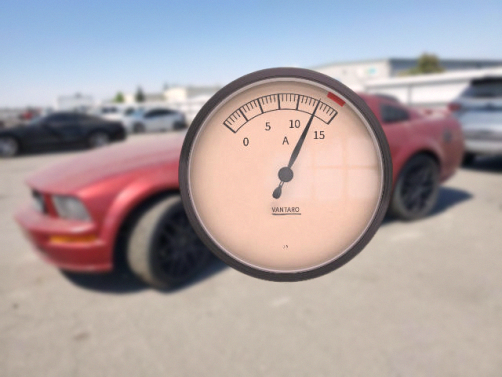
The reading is **12.5** A
